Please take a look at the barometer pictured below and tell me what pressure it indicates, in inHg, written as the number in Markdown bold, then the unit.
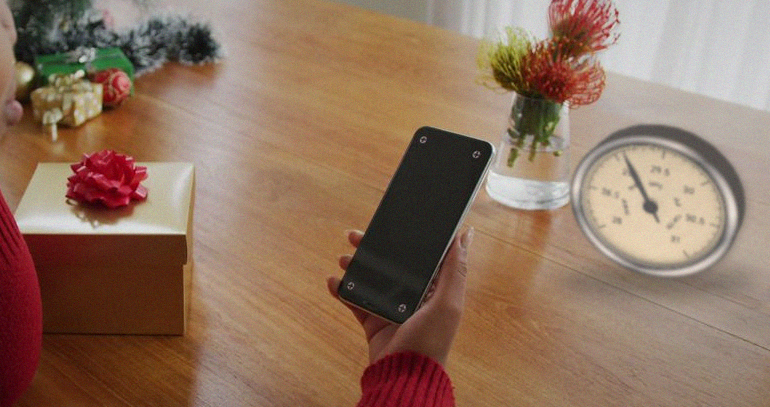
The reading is **29.1** inHg
